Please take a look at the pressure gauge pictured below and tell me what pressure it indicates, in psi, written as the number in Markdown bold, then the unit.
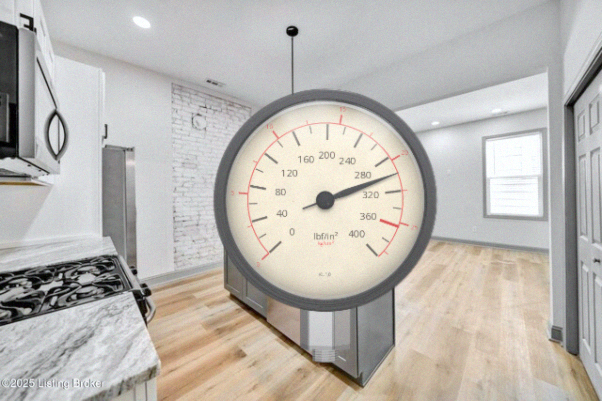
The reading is **300** psi
